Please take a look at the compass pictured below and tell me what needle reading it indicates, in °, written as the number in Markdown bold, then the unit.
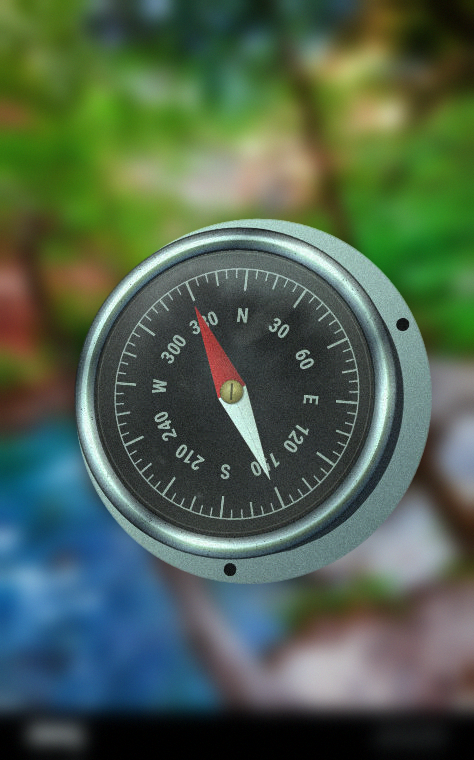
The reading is **330** °
